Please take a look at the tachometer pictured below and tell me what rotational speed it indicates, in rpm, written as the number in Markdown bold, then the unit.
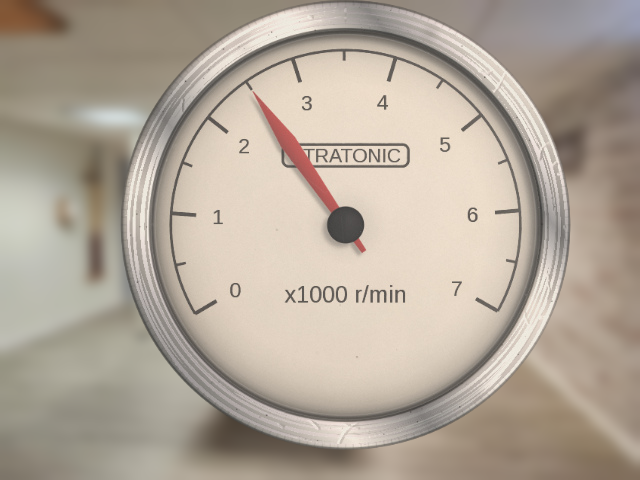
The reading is **2500** rpm
